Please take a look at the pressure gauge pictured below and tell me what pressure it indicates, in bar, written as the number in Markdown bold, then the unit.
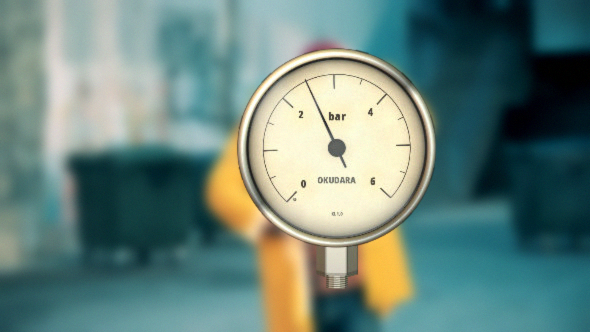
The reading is **2.5** bar
